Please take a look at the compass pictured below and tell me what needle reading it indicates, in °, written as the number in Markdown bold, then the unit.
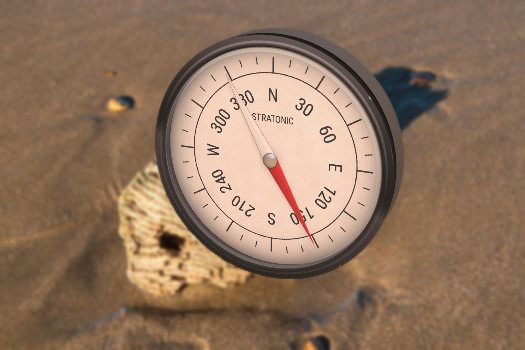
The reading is **150** °
